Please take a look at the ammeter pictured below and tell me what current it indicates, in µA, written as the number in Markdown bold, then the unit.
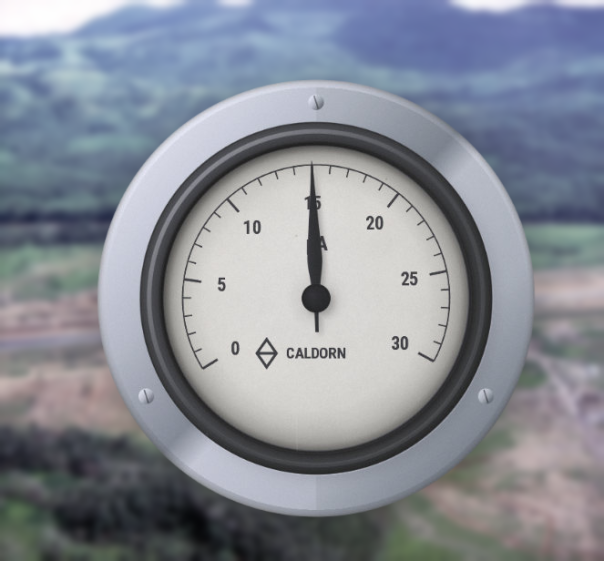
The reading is **15** µA
